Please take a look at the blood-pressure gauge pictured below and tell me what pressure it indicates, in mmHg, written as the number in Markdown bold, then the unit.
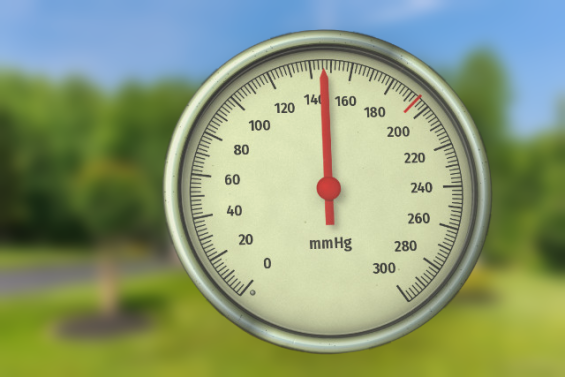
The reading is **146** mmHg
